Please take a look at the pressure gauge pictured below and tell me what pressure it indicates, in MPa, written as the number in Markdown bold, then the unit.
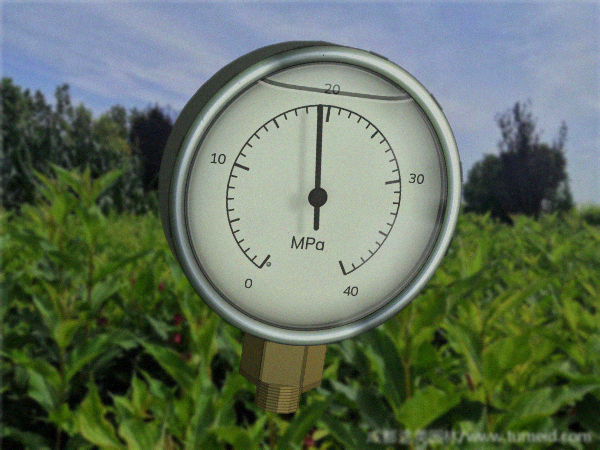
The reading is **19** MPa
